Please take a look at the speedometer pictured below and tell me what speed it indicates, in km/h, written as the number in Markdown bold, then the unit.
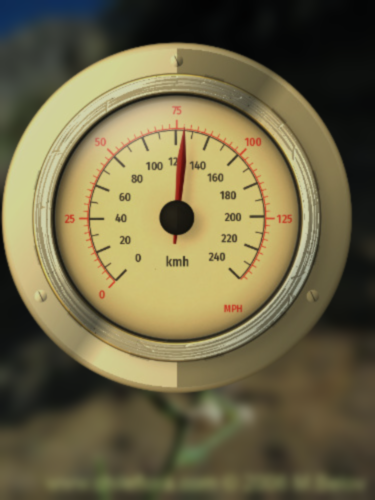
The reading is **125** km/h
